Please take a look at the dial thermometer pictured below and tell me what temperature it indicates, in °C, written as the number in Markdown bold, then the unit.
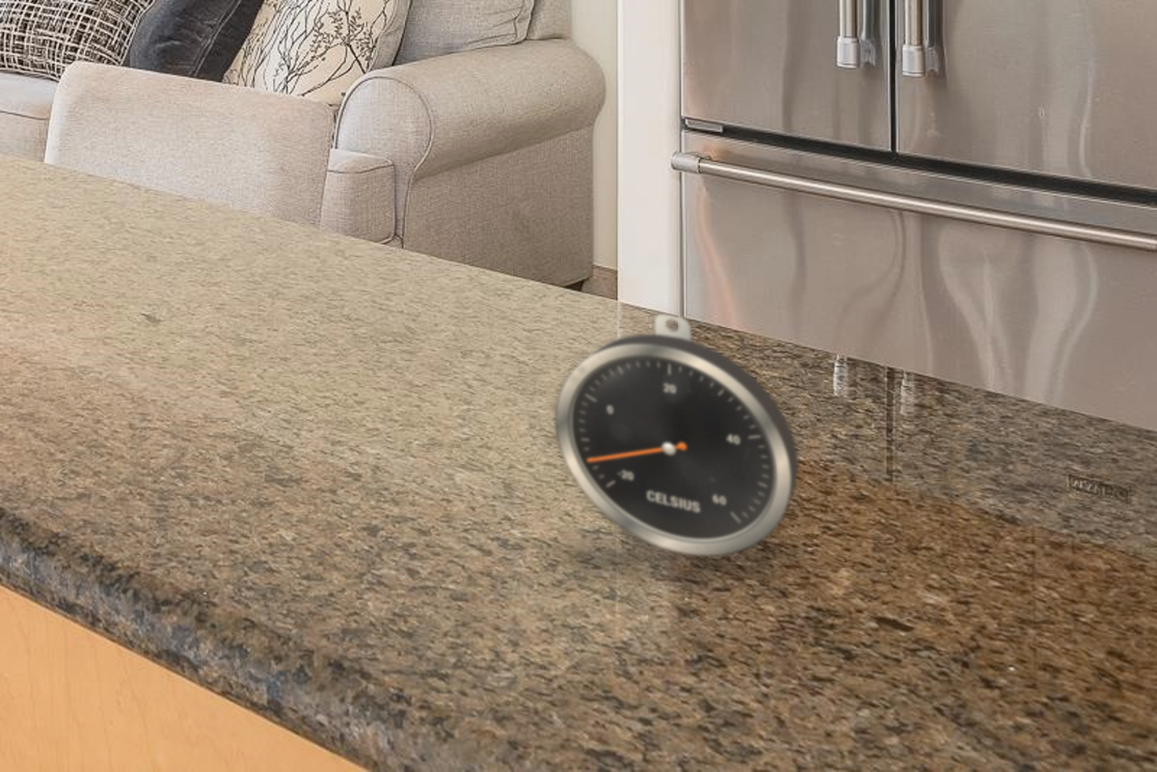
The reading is **-14** °C
